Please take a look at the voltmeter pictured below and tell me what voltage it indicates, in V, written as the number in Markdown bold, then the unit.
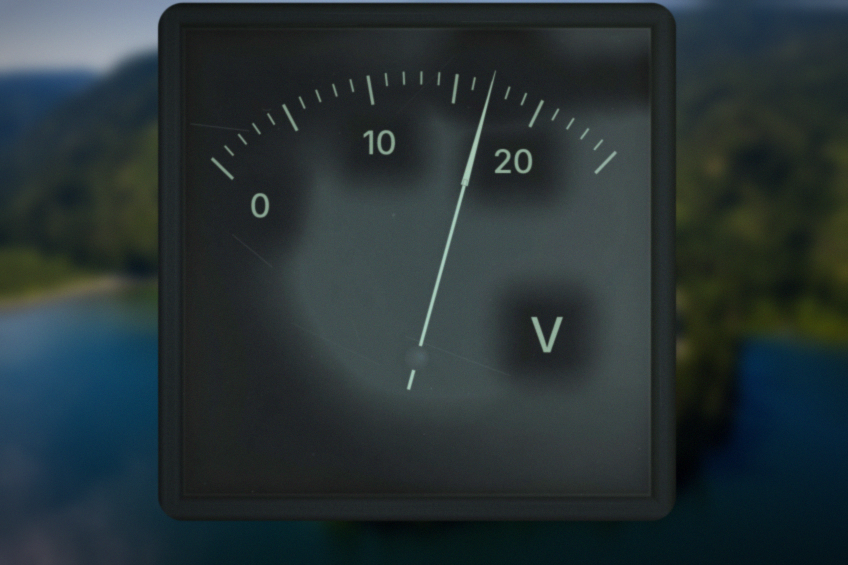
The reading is **17** V
